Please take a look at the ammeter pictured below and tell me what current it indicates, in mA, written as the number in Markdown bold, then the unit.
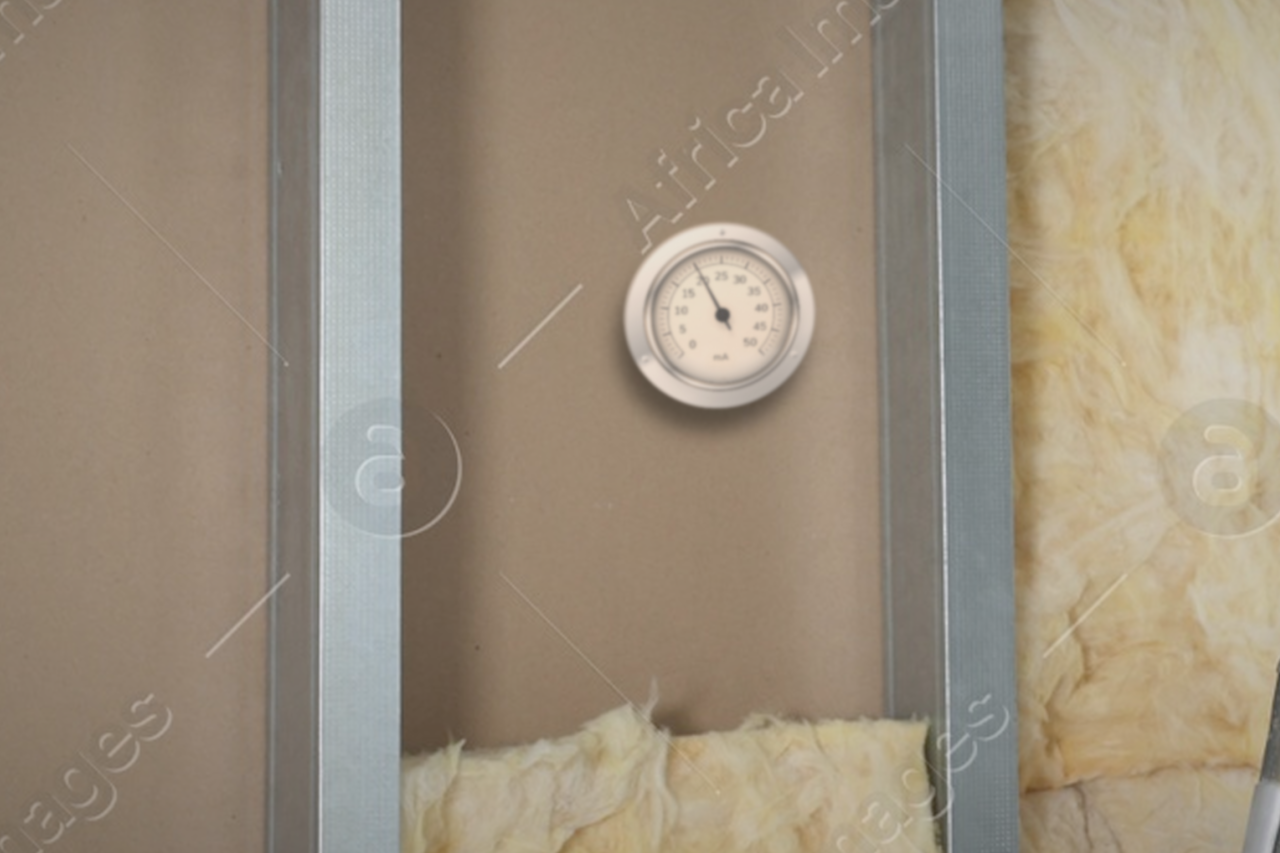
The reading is **20** mA
